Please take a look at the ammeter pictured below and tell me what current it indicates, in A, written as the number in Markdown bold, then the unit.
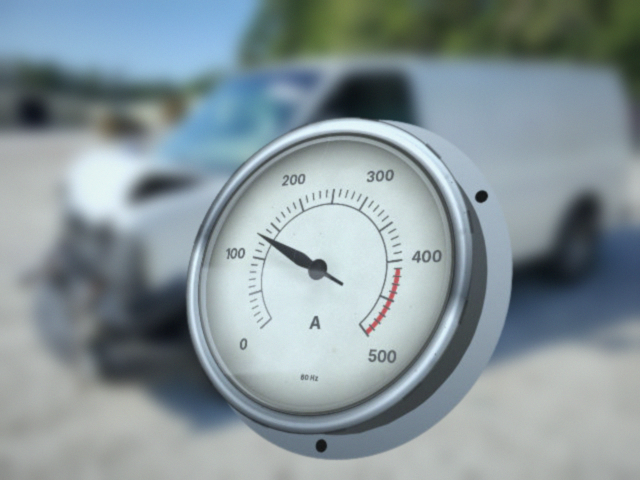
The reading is **130** A
